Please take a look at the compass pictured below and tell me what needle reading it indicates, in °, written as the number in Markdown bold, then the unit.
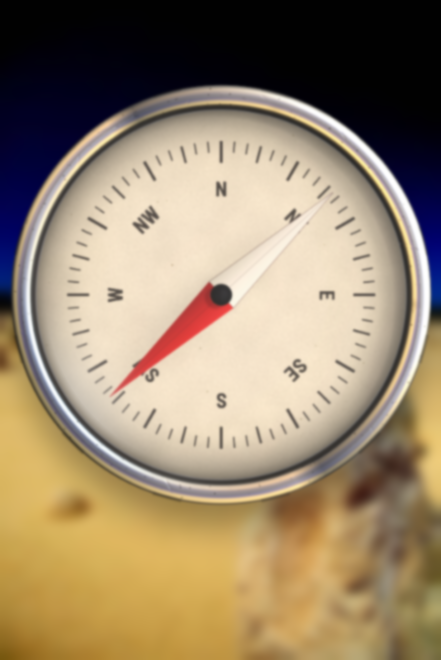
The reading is **227.5** °
